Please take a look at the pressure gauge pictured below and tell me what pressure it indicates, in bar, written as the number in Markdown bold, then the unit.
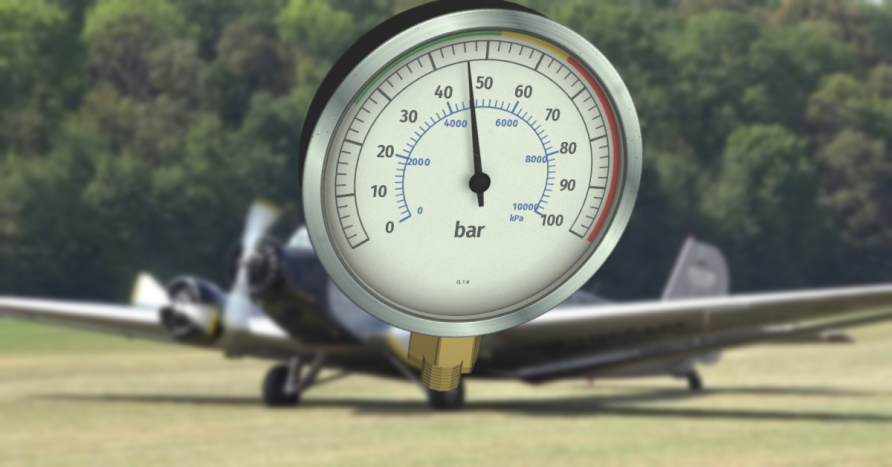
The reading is **46** bar
